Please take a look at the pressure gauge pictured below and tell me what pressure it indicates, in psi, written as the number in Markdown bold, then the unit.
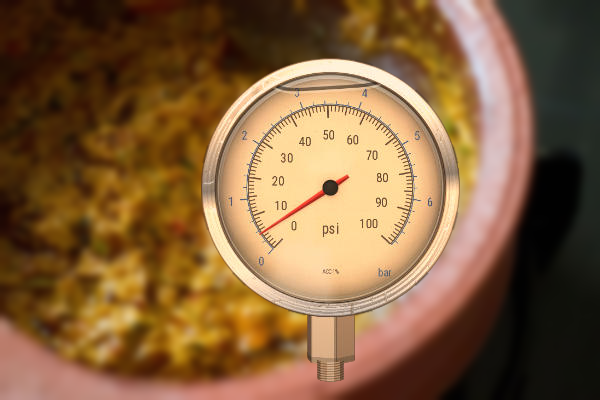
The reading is **5** psi
